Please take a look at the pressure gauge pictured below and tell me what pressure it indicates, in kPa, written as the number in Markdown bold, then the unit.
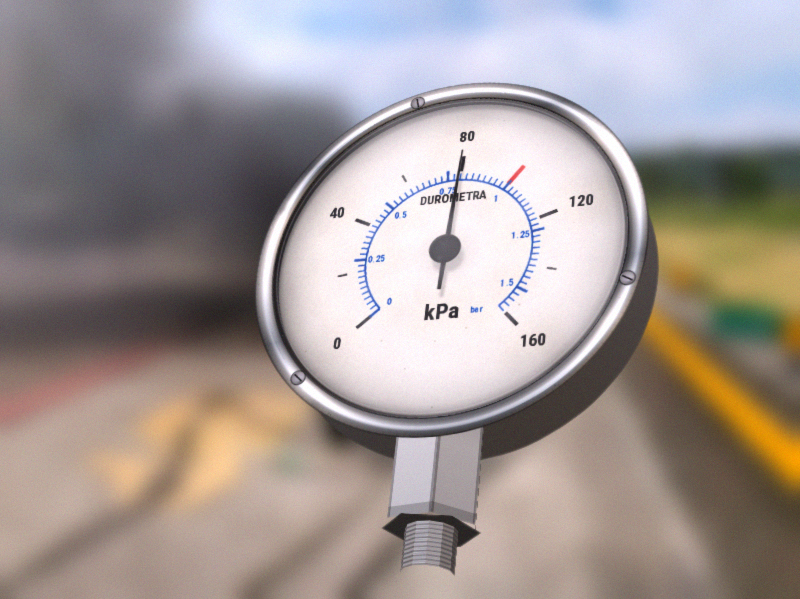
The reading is **80** kPa
